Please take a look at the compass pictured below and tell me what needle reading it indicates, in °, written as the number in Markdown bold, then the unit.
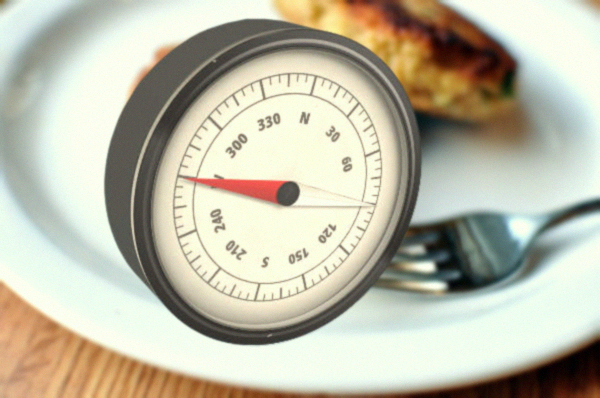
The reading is **270** °
